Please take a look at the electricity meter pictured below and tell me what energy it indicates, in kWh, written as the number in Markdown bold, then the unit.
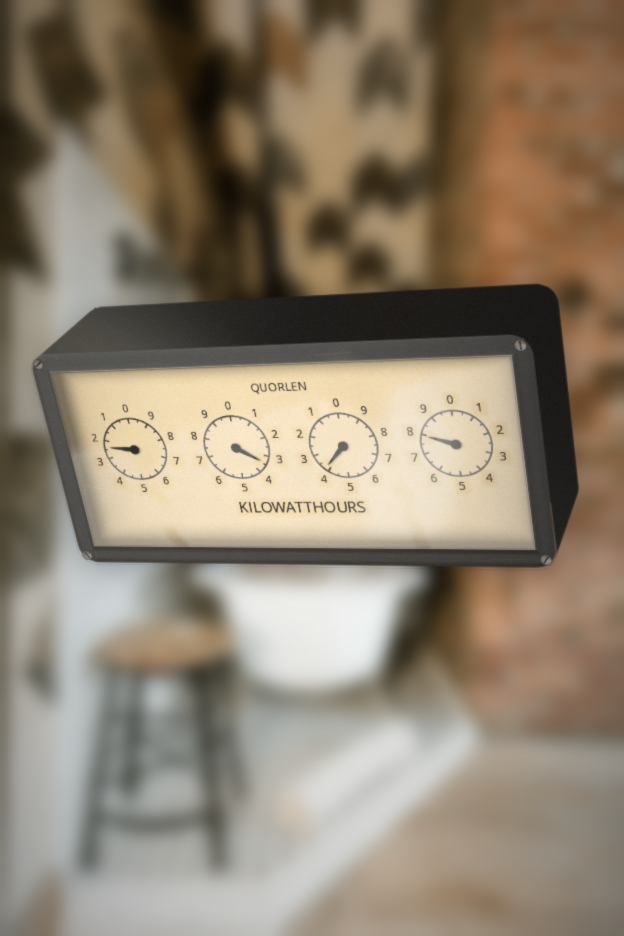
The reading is **2338** kWh
